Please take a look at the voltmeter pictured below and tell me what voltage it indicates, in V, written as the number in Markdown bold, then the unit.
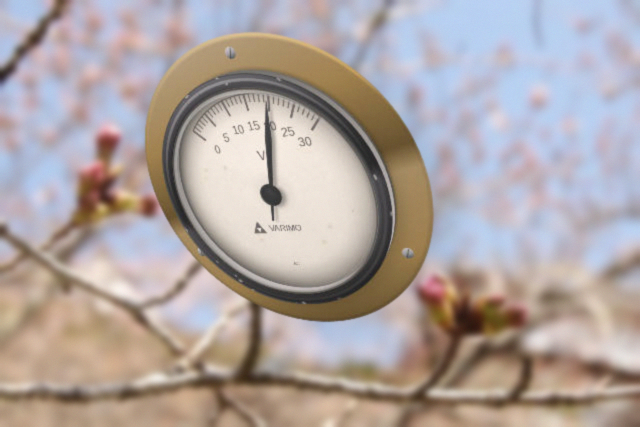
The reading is **20** V
